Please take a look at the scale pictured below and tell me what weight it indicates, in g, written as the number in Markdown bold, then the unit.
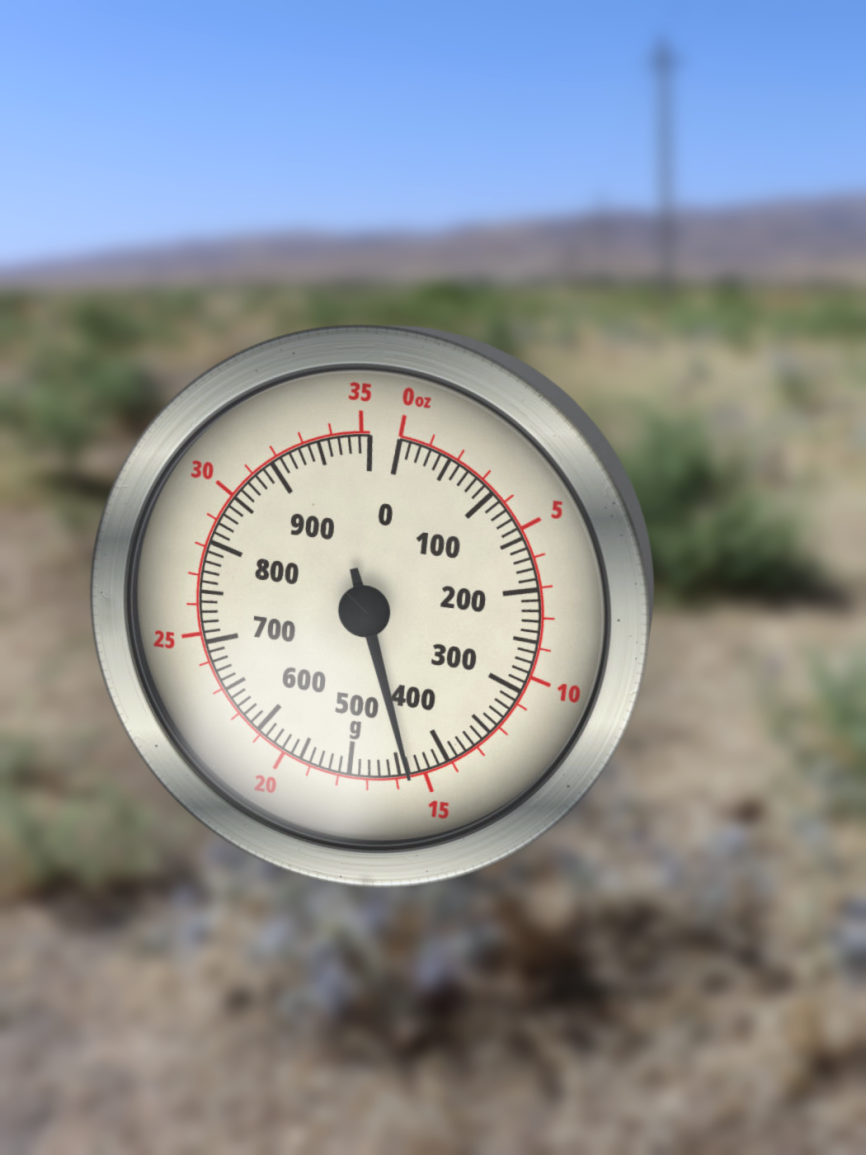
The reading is **440** g
